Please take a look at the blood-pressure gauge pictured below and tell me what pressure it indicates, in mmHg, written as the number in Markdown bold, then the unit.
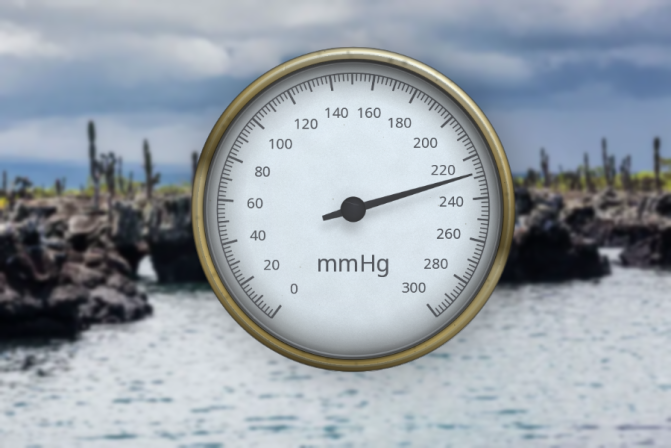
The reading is **228** mmHg
